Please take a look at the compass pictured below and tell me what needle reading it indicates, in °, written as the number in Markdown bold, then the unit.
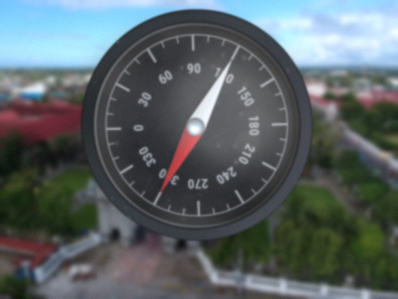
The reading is **300** °
